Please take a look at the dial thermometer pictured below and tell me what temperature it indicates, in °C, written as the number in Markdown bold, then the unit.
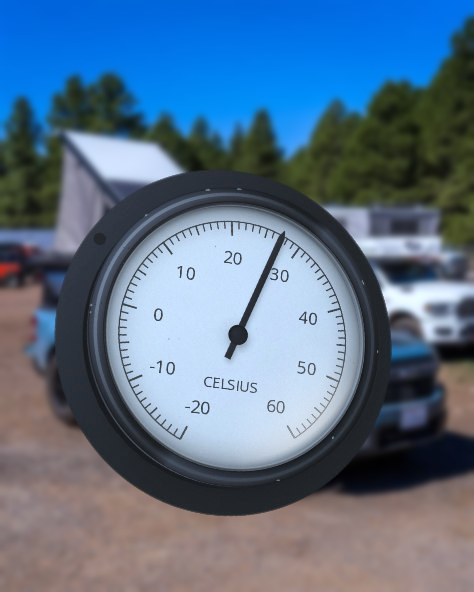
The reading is **27** °C
